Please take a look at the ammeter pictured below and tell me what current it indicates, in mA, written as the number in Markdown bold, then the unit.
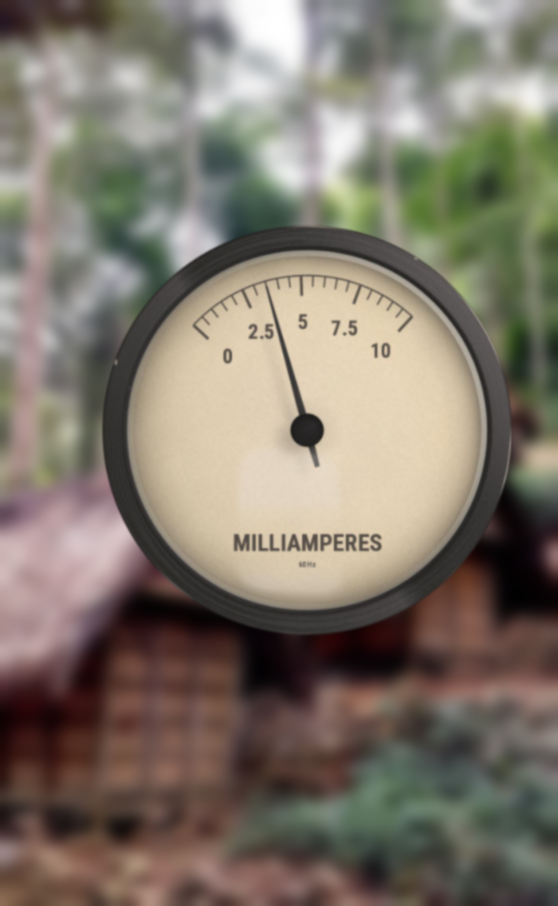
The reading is **3.5** mA
